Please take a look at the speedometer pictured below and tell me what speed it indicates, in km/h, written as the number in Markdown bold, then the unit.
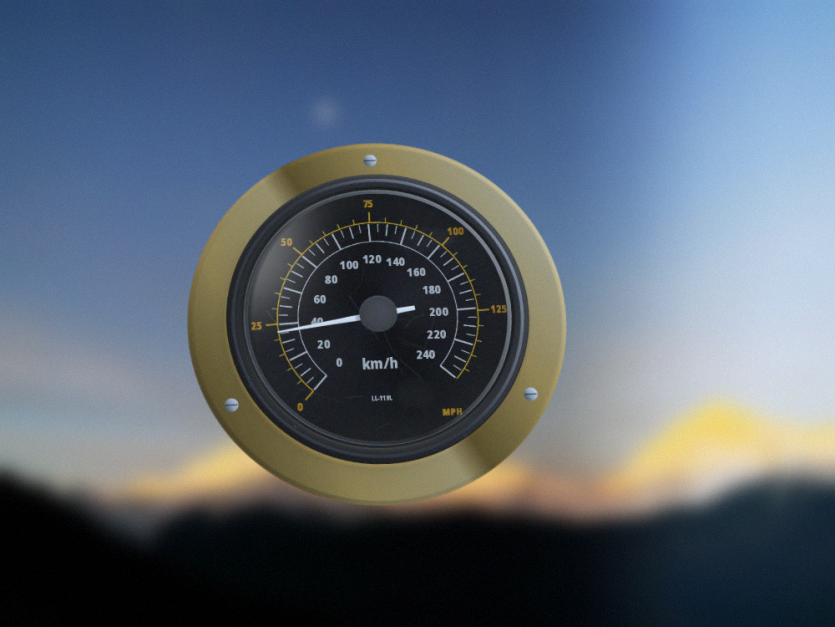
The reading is **35** km/h
